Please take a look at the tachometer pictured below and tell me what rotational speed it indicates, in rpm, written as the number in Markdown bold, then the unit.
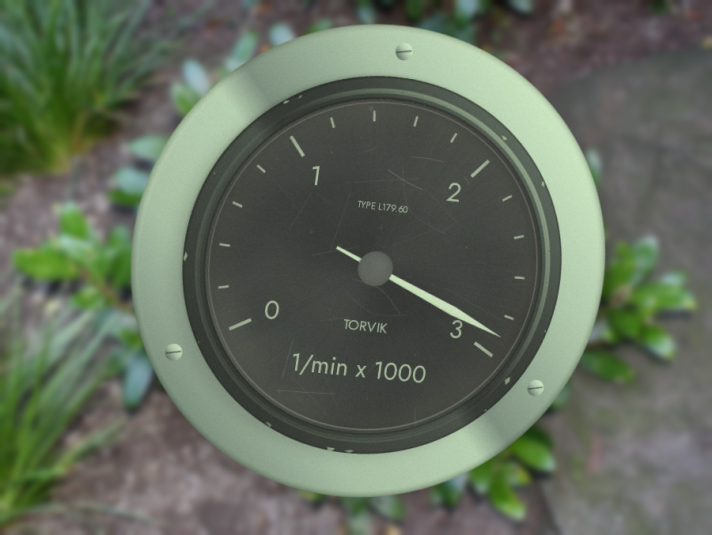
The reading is **2900** rpm
